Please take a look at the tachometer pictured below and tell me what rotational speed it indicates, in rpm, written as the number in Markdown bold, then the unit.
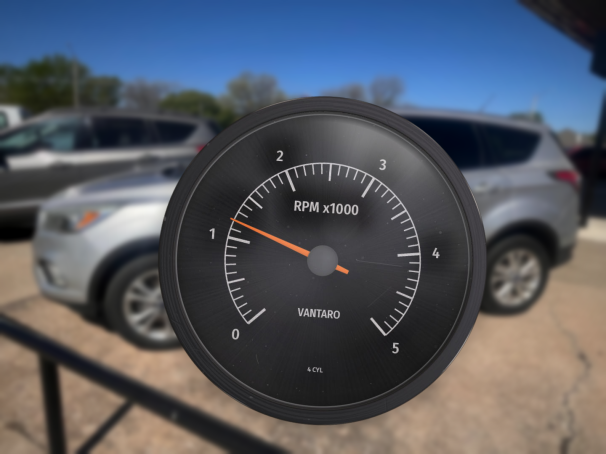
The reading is **1200** rpm
